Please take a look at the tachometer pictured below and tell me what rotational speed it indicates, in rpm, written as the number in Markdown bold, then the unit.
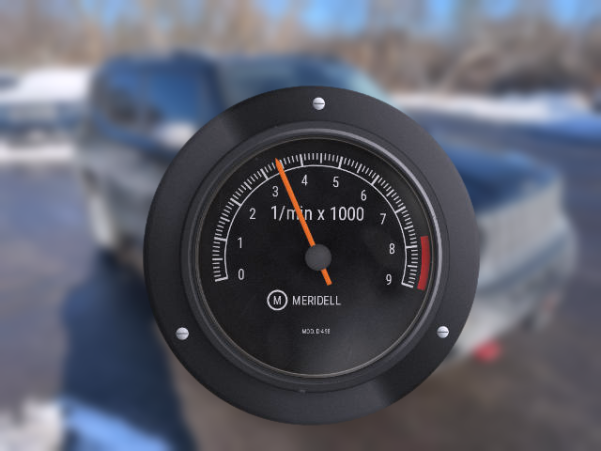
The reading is **3400** rpm
